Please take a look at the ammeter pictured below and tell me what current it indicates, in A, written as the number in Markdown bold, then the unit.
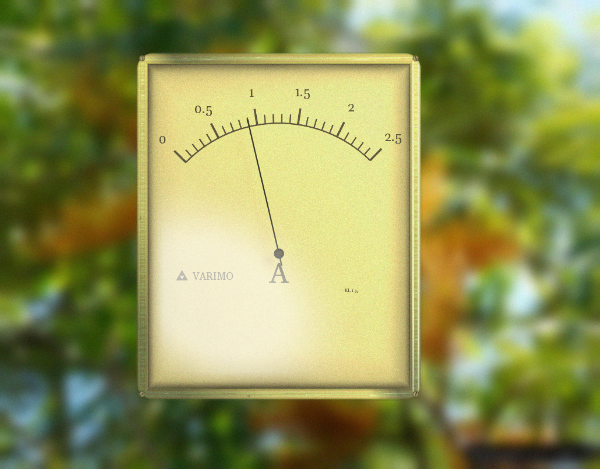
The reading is **0.9** A
